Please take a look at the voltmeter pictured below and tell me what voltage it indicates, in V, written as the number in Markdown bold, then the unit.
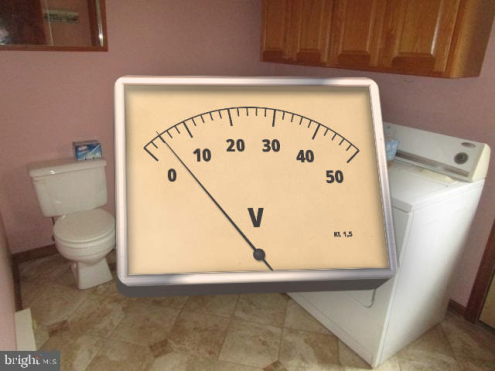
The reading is **4** V
